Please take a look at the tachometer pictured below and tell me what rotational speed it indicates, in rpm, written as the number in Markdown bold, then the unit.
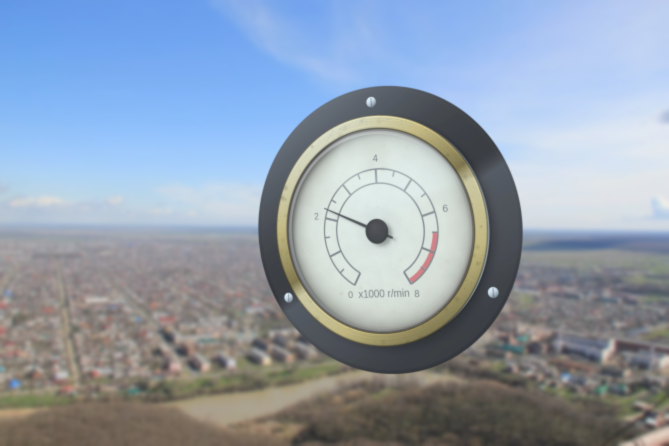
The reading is **2250** rpm
